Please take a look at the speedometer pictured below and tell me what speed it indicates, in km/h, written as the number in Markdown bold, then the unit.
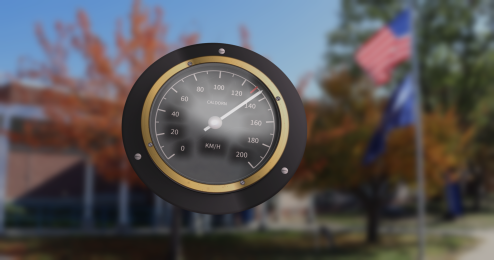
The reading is **135** km/h
